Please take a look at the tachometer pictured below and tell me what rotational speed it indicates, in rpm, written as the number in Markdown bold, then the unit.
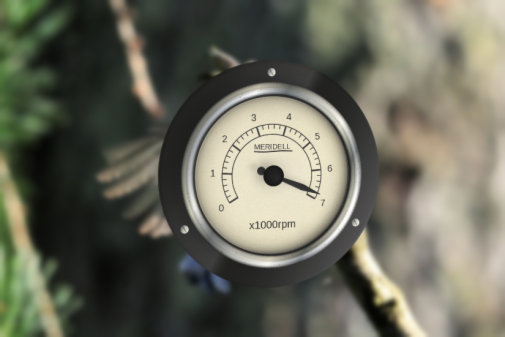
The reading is **6800** rpm
